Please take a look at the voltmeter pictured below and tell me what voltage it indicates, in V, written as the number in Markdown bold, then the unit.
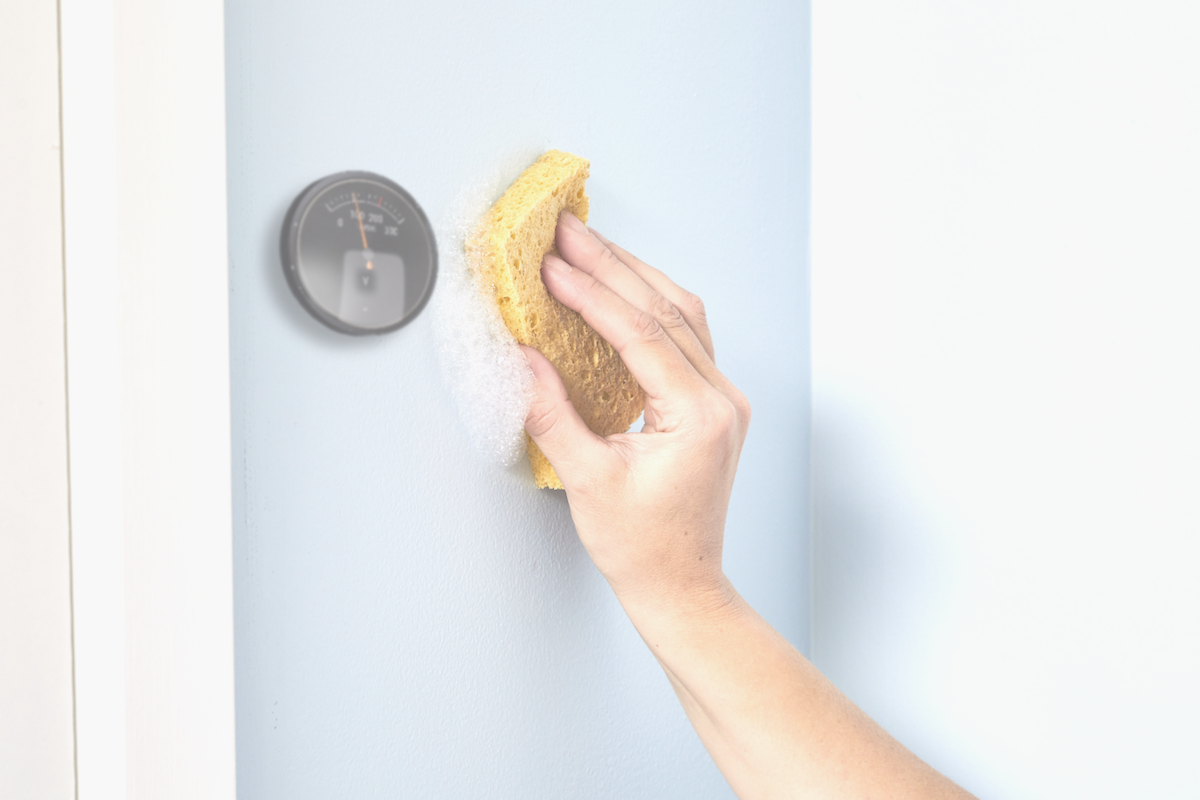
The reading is **100** V
